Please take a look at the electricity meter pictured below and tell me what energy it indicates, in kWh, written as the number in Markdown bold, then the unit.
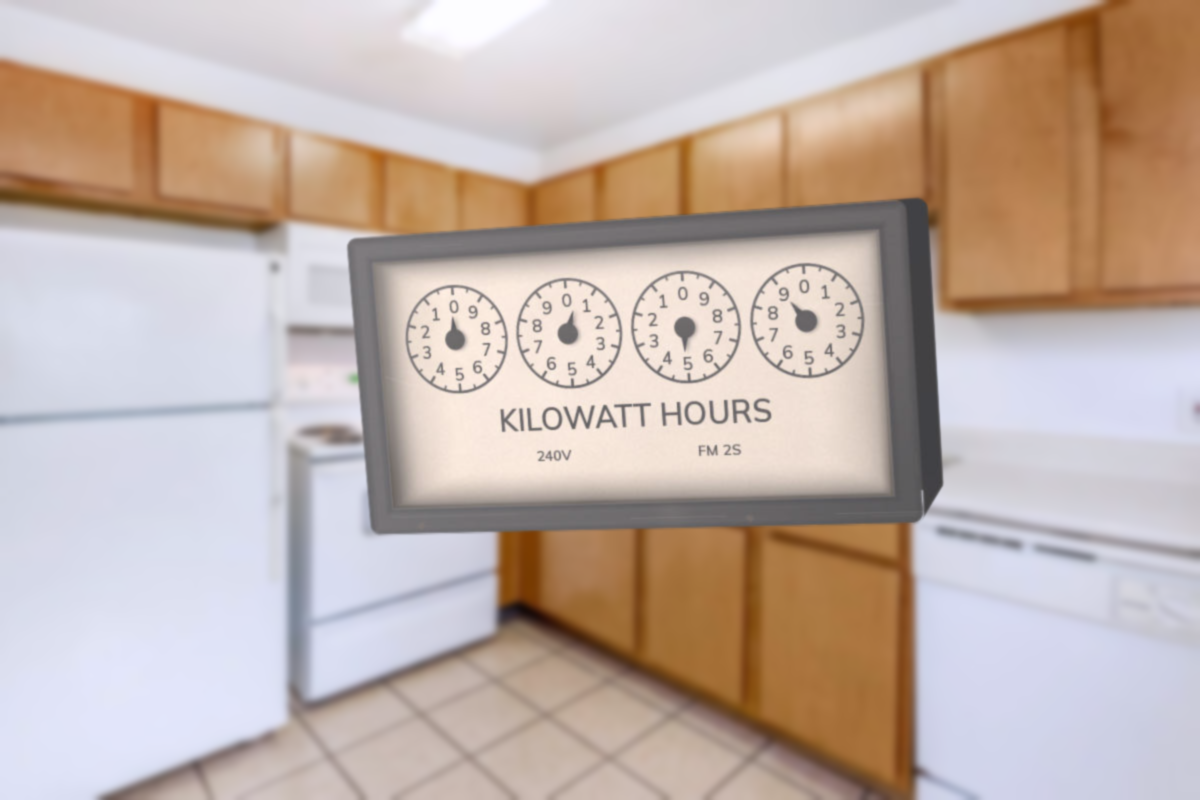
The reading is **49** kWh
